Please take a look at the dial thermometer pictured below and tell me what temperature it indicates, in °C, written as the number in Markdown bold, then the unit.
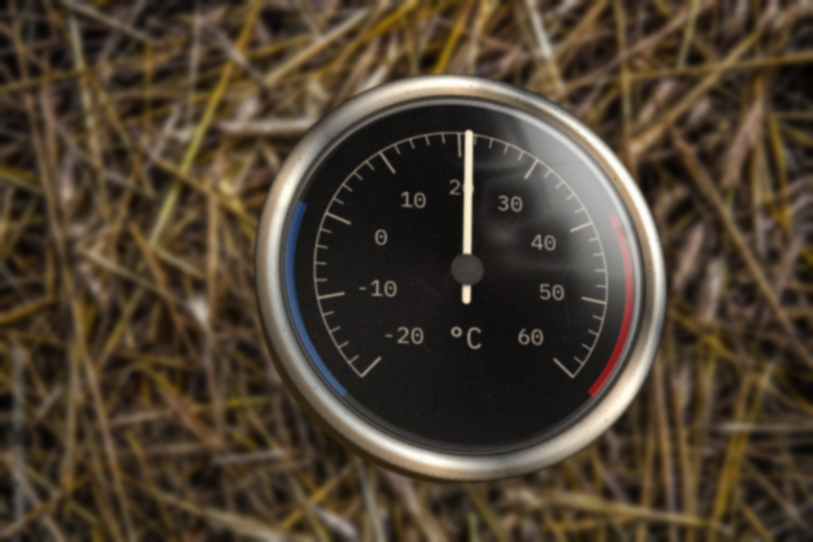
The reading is **21** °C
